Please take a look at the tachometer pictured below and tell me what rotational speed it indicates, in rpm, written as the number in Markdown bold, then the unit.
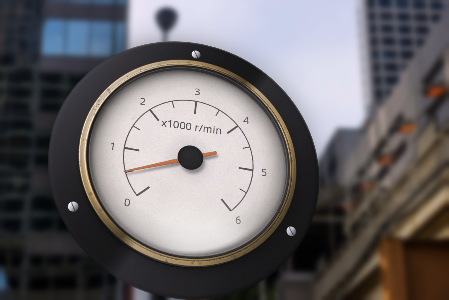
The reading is **500** rpm
